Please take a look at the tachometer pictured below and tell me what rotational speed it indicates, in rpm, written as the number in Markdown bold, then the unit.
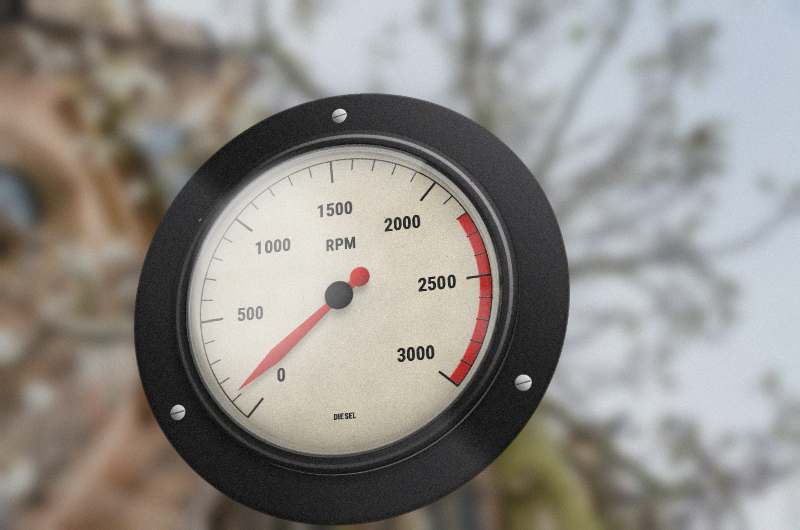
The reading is **100** rpm
